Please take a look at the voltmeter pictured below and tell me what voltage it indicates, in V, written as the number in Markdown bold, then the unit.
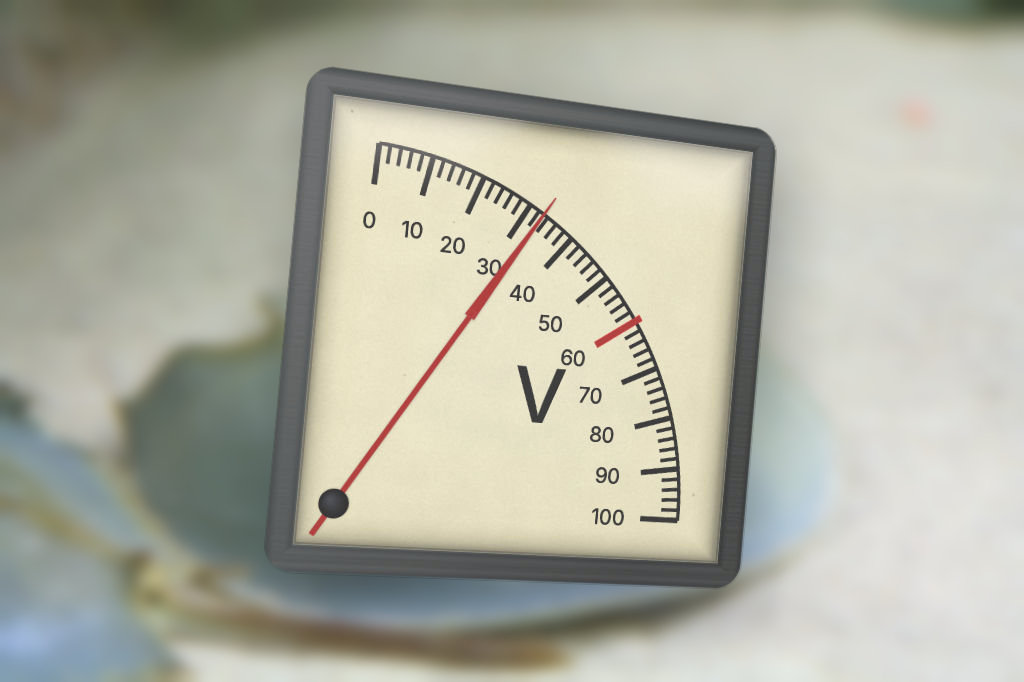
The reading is **33** V
